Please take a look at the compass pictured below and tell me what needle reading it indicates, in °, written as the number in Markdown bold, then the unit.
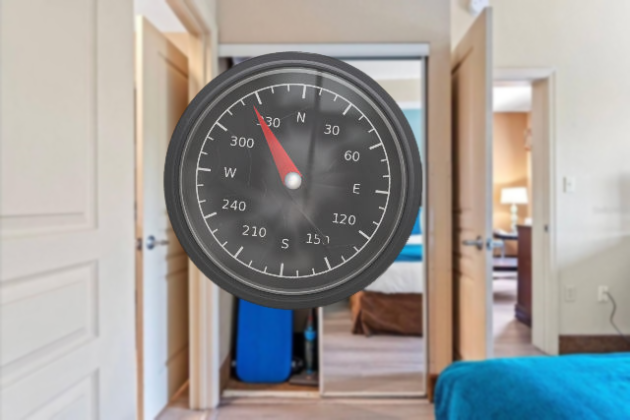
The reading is **325** °
